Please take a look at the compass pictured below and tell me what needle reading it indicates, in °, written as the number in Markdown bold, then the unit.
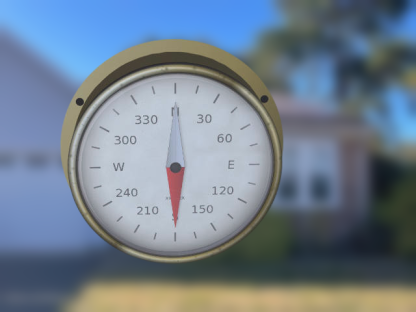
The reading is **180** °
